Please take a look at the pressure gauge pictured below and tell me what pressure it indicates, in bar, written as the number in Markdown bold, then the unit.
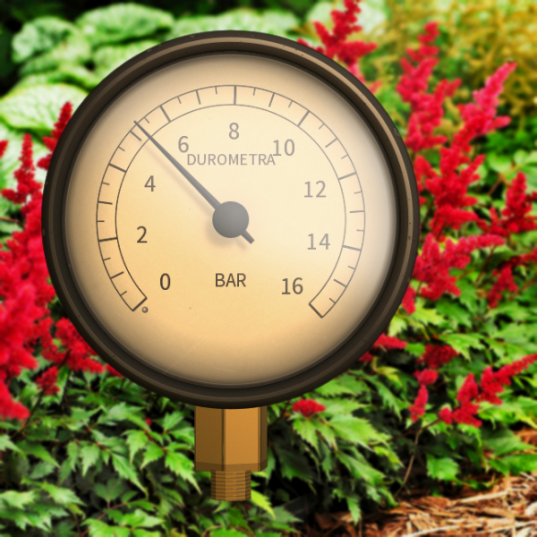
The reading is **5.25** bar
